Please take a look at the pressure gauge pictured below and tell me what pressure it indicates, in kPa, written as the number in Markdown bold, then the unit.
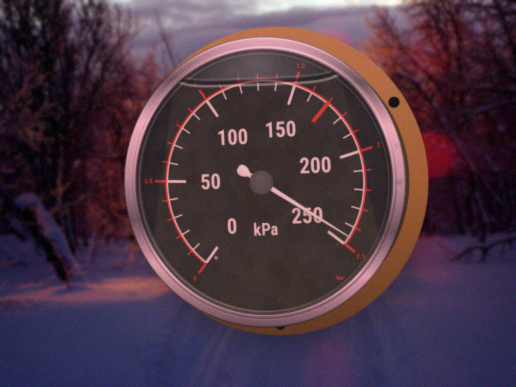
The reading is **245** kPa
